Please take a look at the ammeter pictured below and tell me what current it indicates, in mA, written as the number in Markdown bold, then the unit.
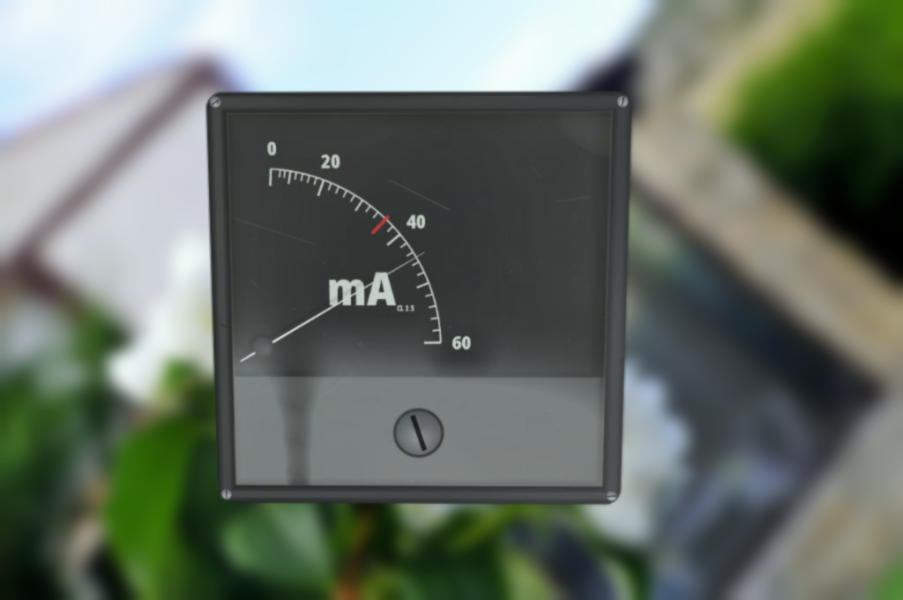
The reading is **45** mA
